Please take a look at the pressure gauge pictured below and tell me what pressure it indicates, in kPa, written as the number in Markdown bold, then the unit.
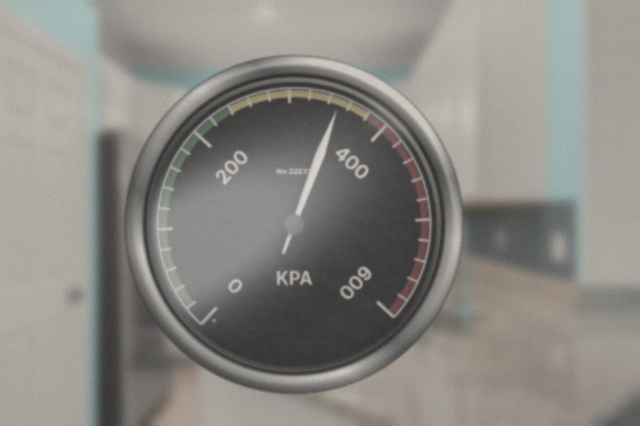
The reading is **350** kPa
